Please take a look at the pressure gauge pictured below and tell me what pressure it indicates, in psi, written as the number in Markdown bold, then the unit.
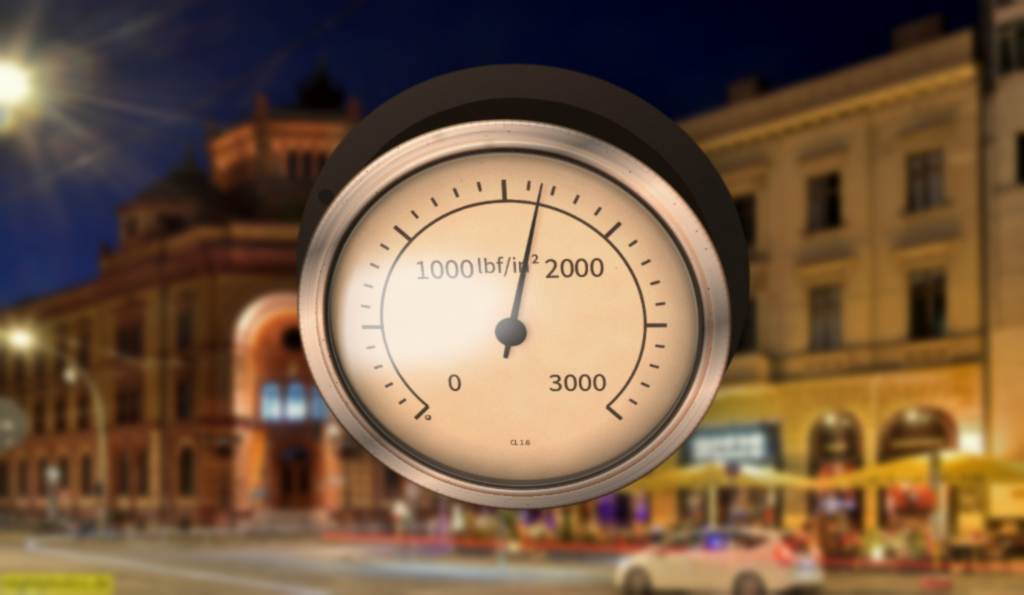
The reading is **1650** psi
